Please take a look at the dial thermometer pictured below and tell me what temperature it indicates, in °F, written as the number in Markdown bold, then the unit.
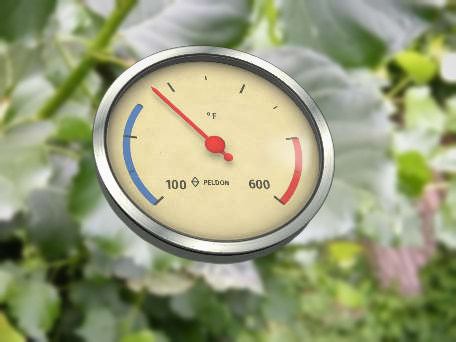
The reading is **275** °F
